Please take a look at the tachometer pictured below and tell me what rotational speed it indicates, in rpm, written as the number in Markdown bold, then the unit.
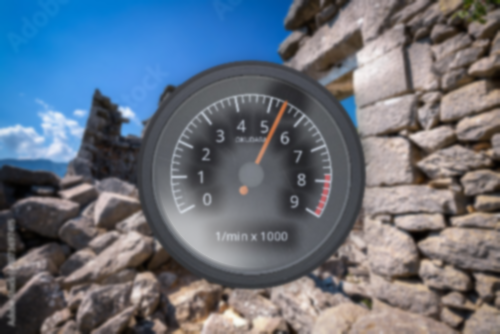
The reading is **5400** rpm
